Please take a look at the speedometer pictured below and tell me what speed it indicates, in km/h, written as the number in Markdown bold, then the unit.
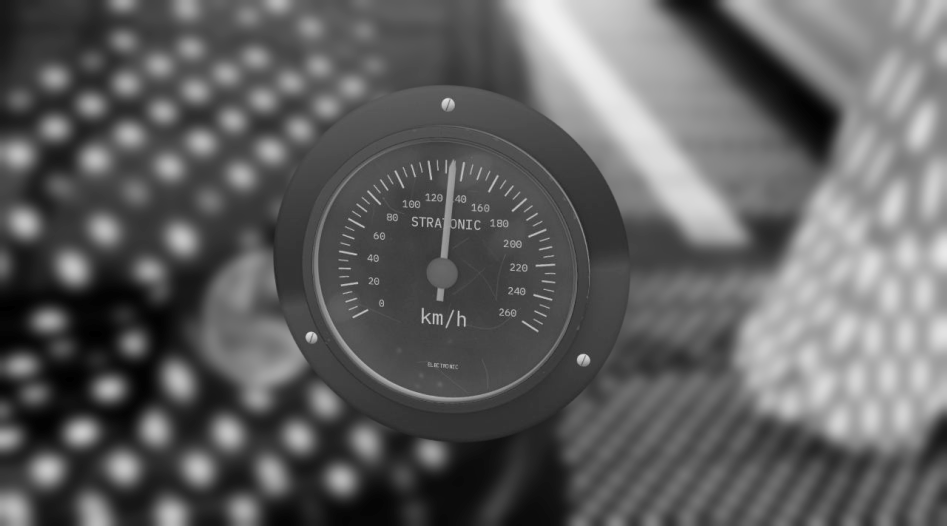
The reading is **135** km/h
